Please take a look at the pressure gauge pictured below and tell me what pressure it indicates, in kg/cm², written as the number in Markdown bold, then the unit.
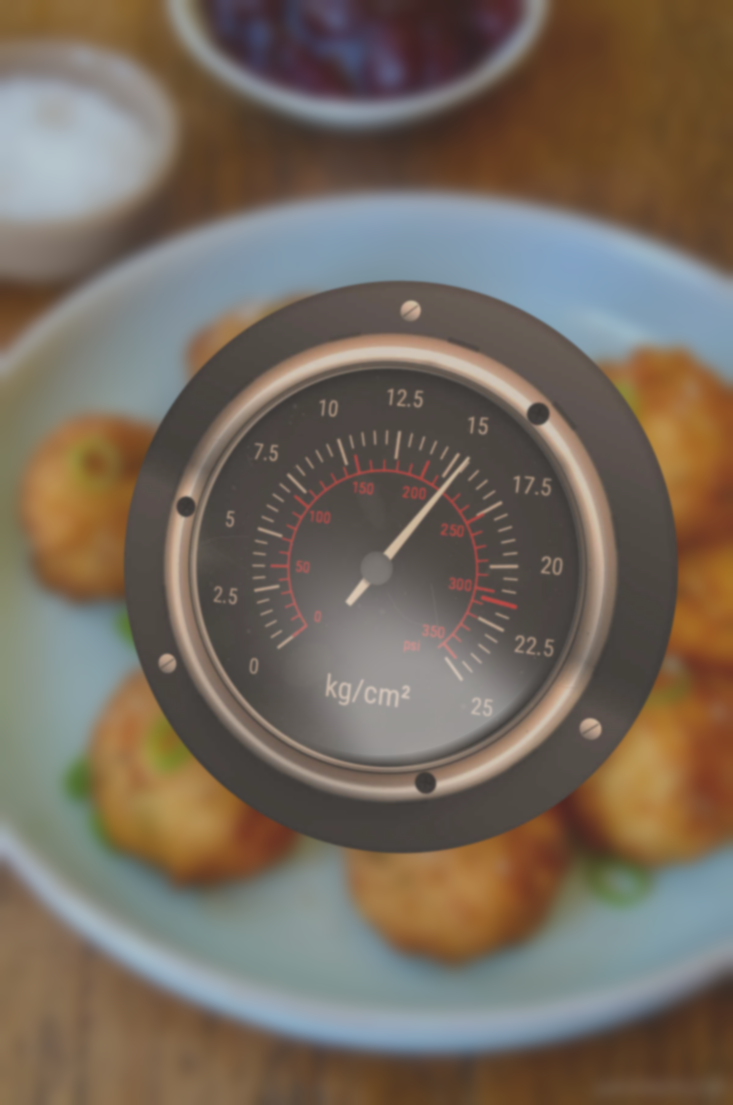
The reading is **15.5** kg/cm²
